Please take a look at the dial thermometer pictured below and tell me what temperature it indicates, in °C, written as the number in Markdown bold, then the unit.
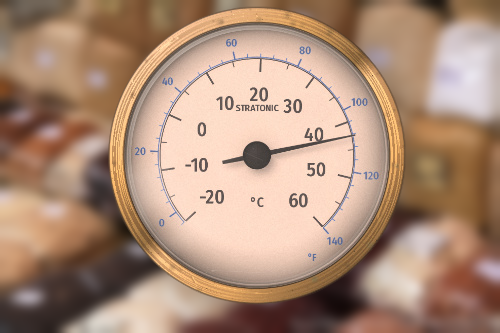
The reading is **42.5** °C
